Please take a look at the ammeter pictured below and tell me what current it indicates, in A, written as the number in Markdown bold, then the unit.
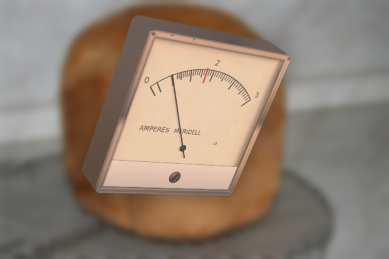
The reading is **1** A
